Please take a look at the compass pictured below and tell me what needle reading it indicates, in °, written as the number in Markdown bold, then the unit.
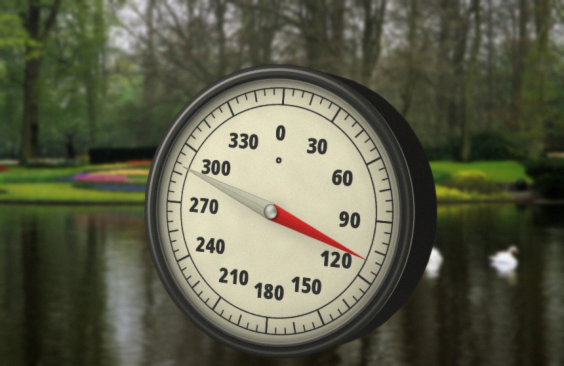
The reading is **110** °
